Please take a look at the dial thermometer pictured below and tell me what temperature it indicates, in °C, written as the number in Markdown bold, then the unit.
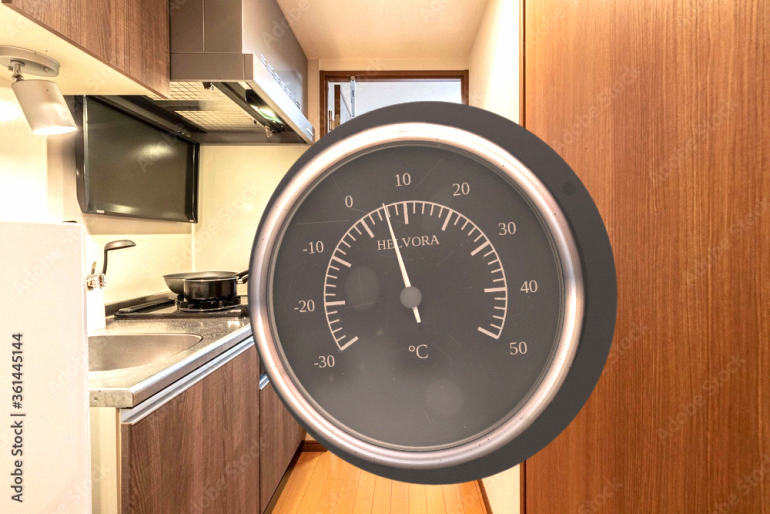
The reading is **6** °C
